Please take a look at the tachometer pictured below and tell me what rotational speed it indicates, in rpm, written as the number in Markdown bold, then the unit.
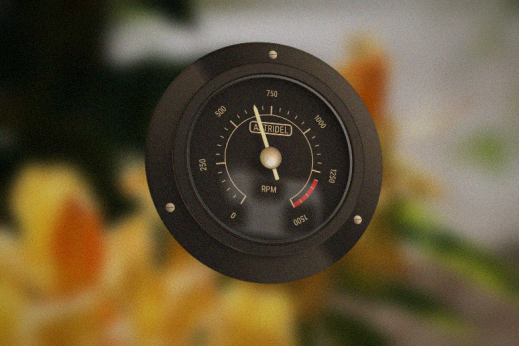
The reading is **650** rpm
